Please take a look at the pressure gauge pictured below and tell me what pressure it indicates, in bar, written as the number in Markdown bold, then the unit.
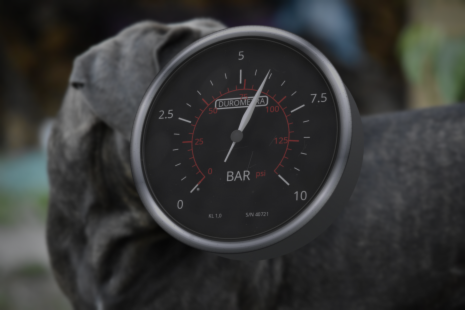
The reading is **6** bar
